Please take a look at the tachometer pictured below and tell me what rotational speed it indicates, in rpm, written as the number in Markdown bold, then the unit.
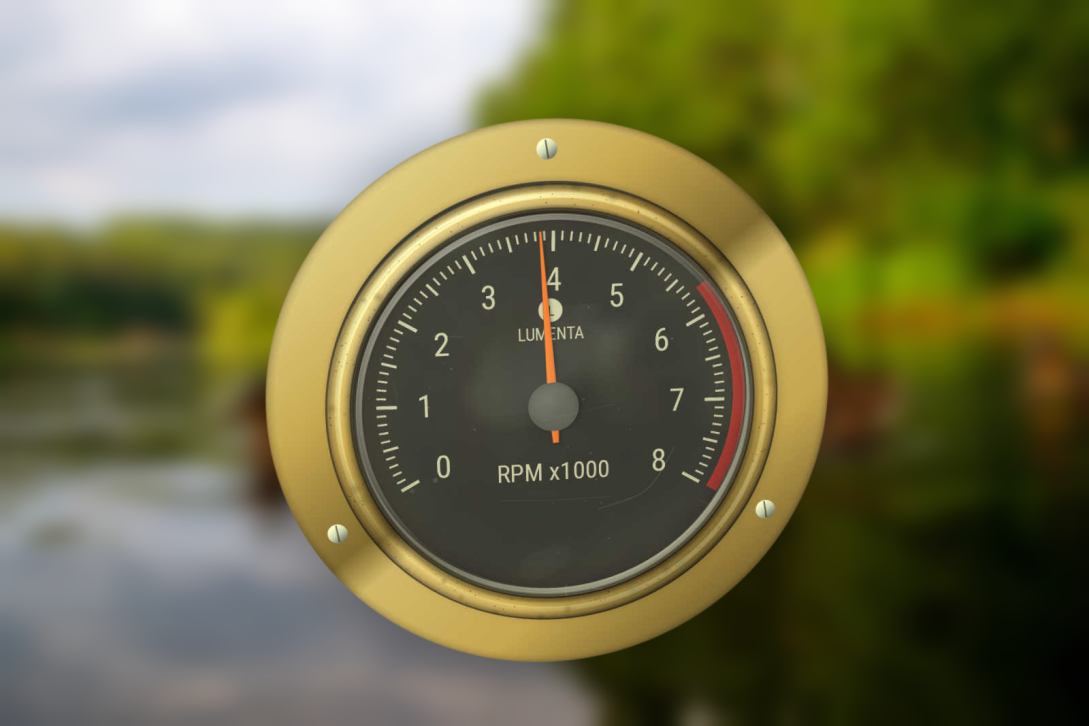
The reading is **3850** rpm
